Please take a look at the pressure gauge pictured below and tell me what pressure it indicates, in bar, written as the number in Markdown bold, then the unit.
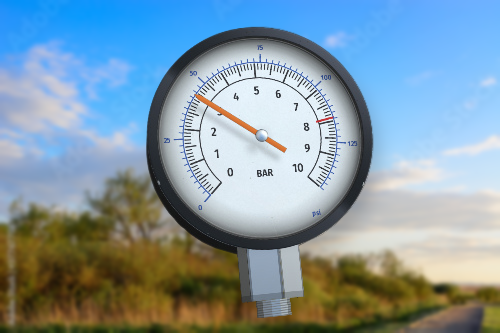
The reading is **3** bar
